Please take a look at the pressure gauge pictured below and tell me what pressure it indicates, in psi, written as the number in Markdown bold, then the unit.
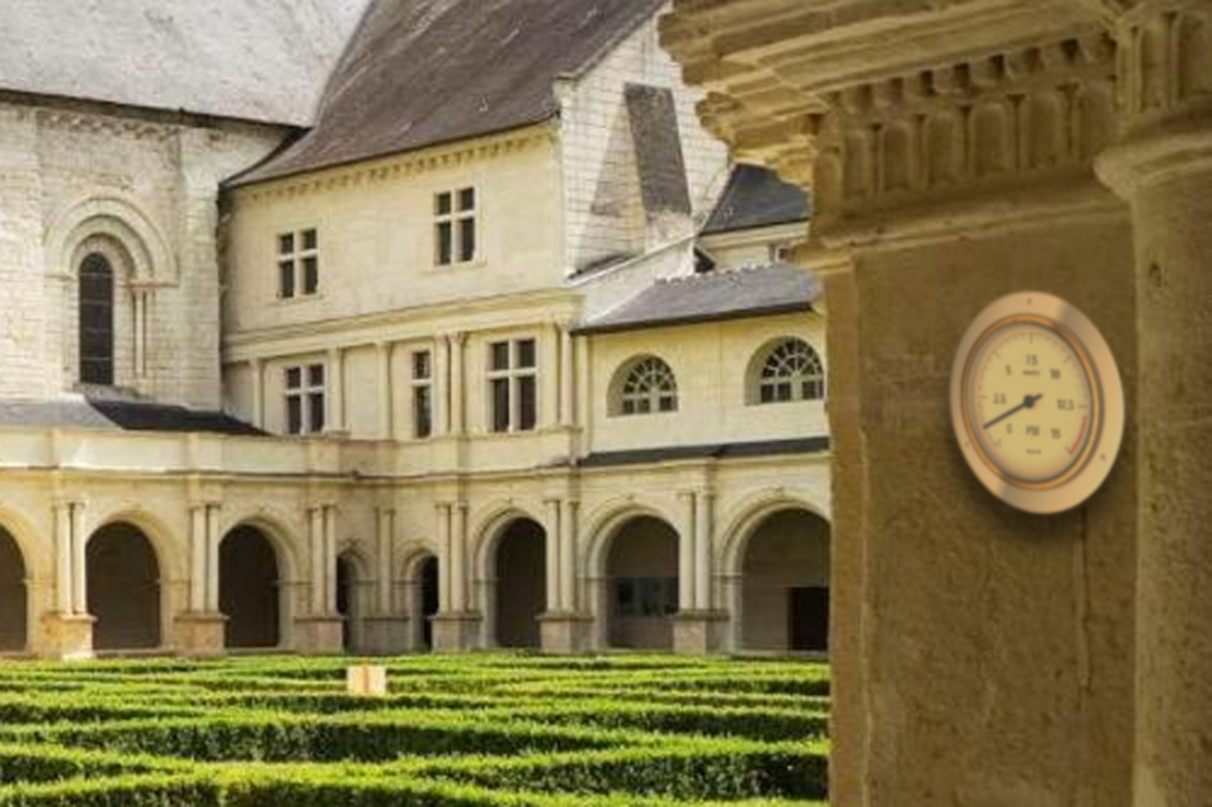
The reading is **1** psi
